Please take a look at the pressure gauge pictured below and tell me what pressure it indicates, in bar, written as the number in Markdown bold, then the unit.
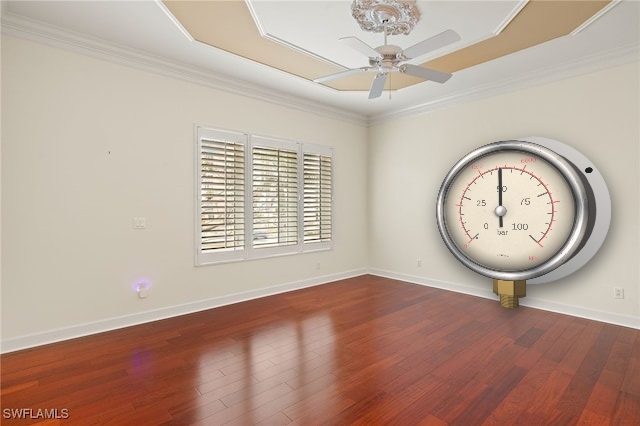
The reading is **50** bar
